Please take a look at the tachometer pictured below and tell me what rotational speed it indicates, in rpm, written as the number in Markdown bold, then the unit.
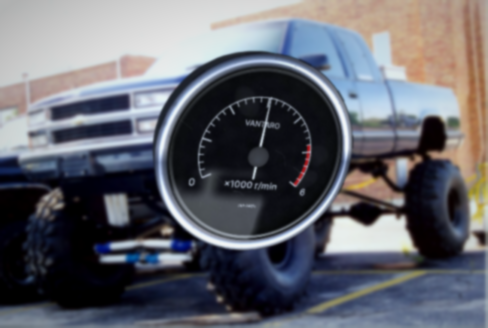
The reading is **3000** rpm
